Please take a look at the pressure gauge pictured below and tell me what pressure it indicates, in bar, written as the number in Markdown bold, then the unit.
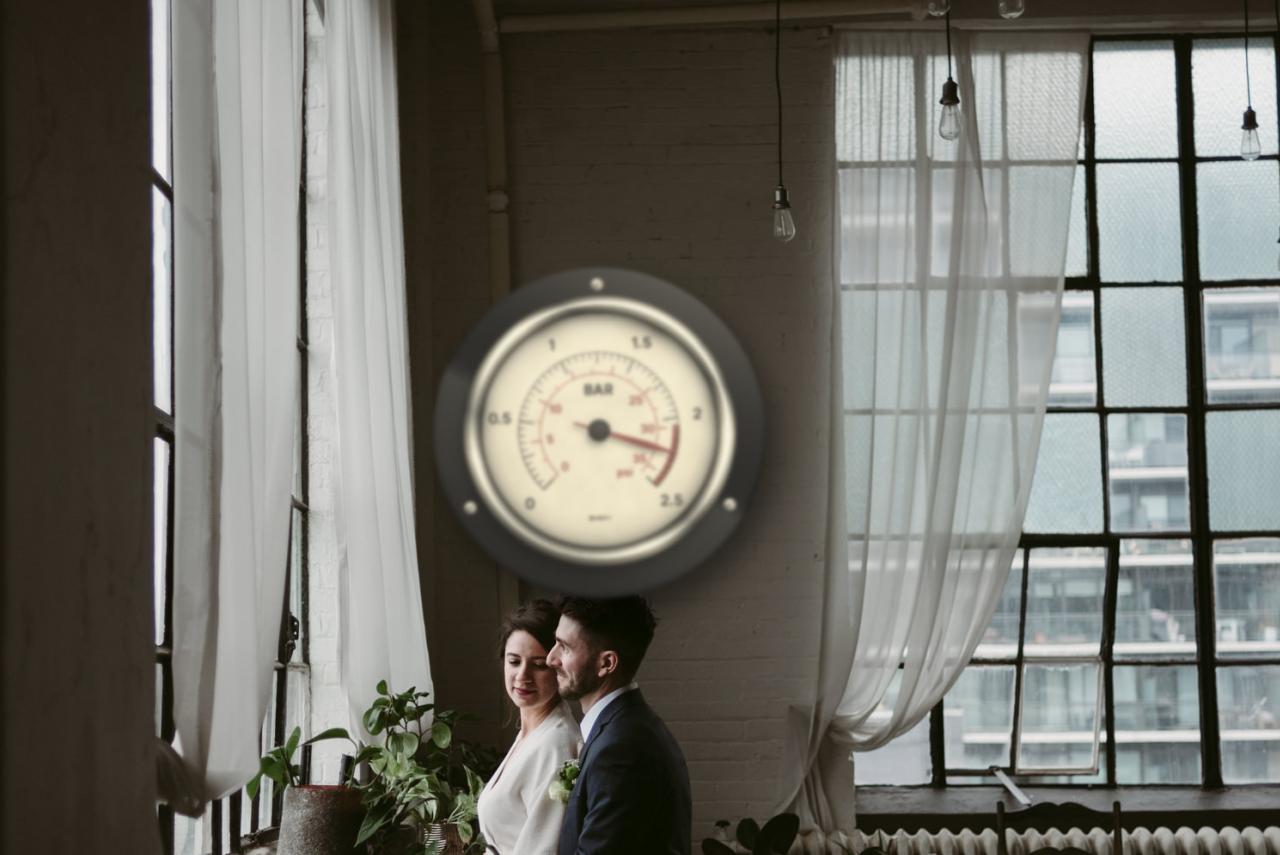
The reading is **2.25** bar
